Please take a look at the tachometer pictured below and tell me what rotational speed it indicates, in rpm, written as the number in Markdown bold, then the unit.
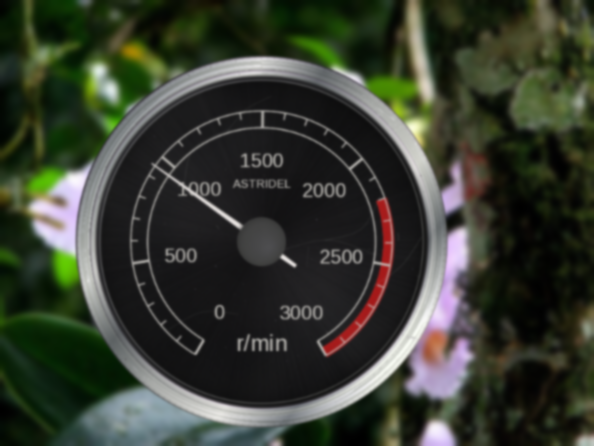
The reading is **950** rpm
